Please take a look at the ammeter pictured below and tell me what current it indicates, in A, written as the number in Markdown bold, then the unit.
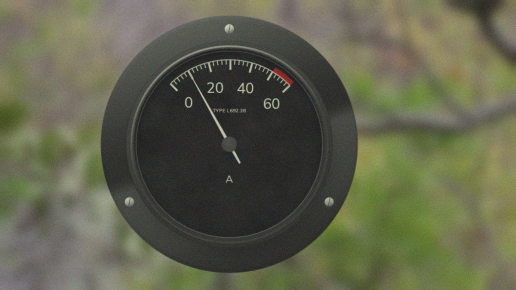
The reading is **10** A
